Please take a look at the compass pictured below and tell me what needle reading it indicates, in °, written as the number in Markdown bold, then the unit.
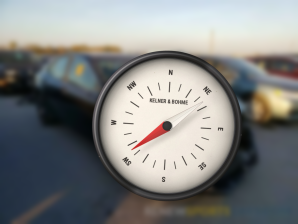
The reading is **232.5** °
